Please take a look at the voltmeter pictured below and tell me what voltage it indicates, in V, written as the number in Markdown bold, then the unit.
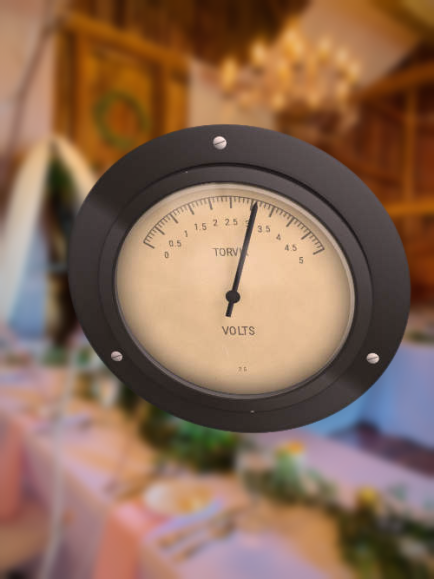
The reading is **3.1** V
